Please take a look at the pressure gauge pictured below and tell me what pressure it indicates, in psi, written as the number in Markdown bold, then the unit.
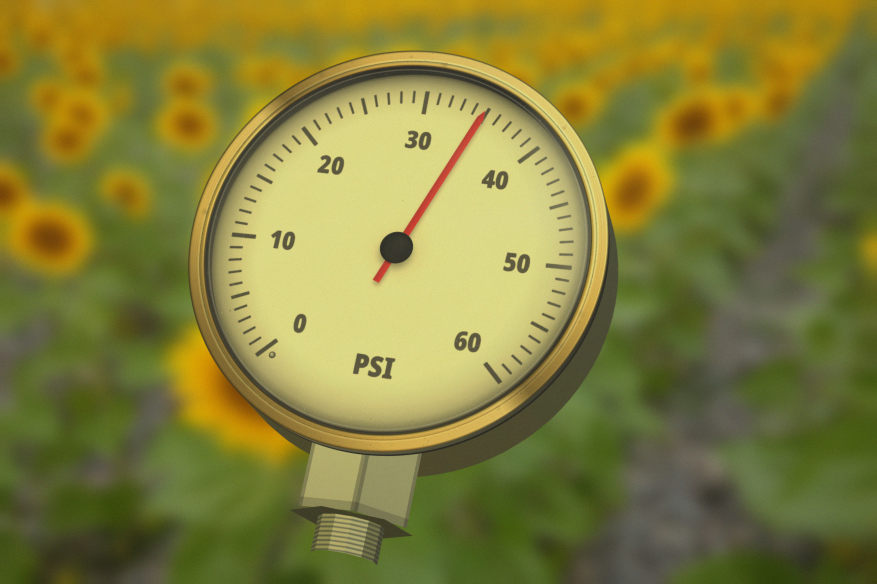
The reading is **35** psi
